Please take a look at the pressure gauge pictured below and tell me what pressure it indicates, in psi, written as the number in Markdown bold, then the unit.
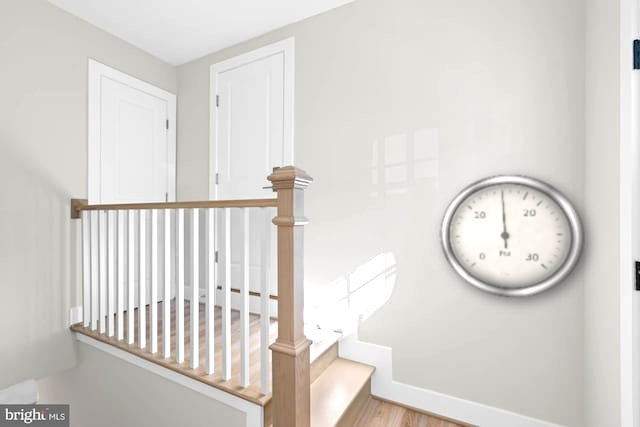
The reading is **15** psi
